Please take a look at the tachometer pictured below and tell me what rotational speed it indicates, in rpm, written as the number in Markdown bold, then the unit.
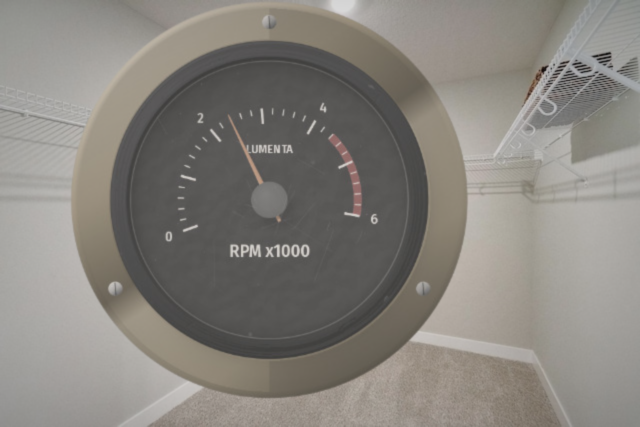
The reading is **2400** rpm
